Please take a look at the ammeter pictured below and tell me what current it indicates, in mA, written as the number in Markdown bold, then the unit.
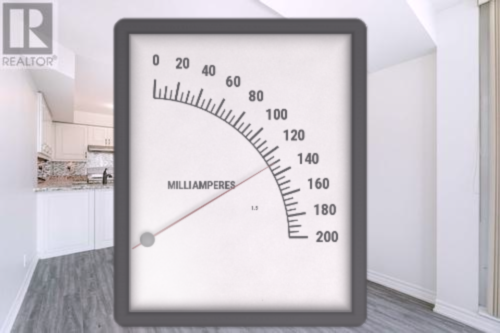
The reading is **130** mA
